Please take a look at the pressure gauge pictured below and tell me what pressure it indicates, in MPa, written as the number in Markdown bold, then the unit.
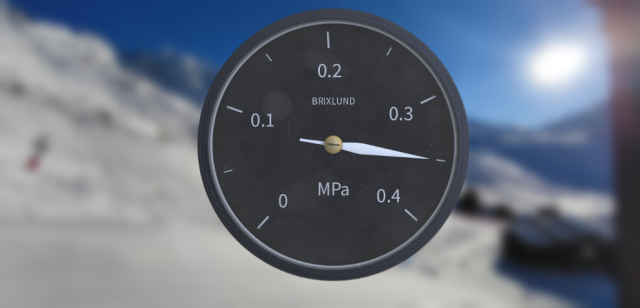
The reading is **0.35** MPa
